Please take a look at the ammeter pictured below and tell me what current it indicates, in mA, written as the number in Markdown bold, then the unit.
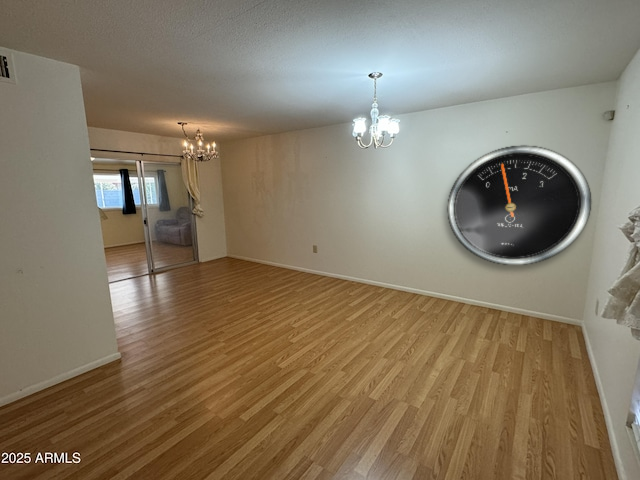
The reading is **1** mA
